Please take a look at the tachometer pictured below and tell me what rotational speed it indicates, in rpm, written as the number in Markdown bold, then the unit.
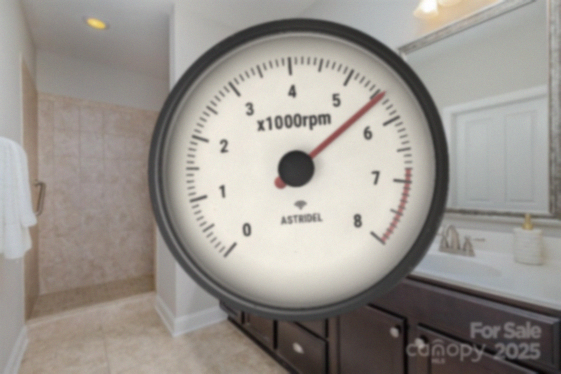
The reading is **5600** rpm
